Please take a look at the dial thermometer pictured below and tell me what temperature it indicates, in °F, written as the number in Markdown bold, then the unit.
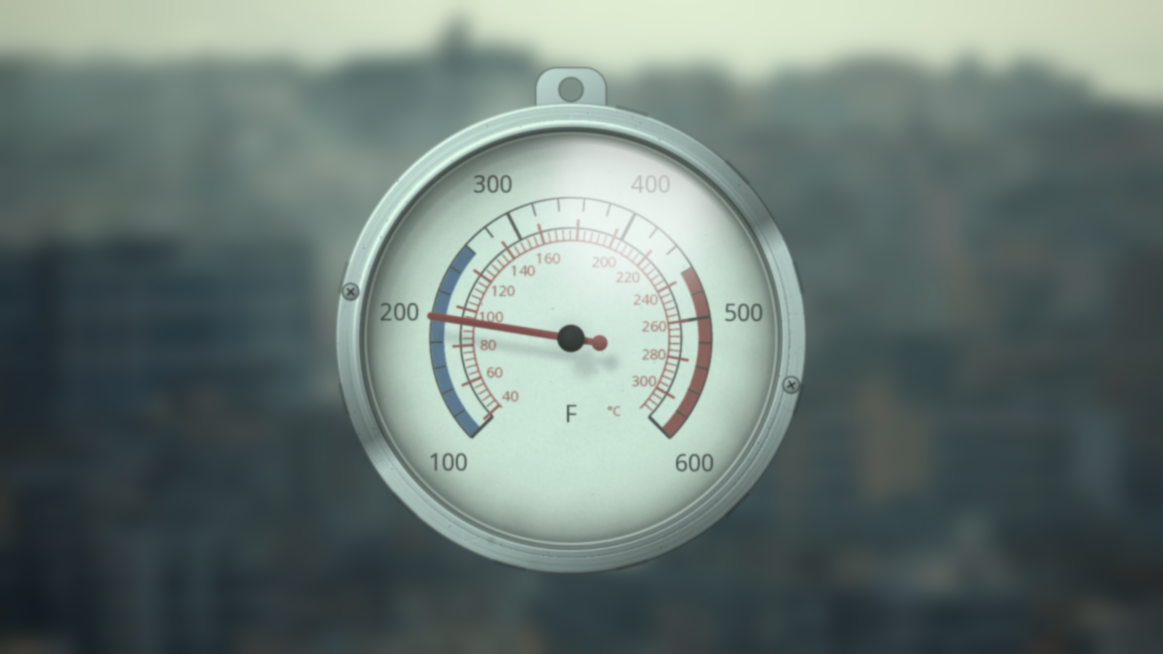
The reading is **200** °F
